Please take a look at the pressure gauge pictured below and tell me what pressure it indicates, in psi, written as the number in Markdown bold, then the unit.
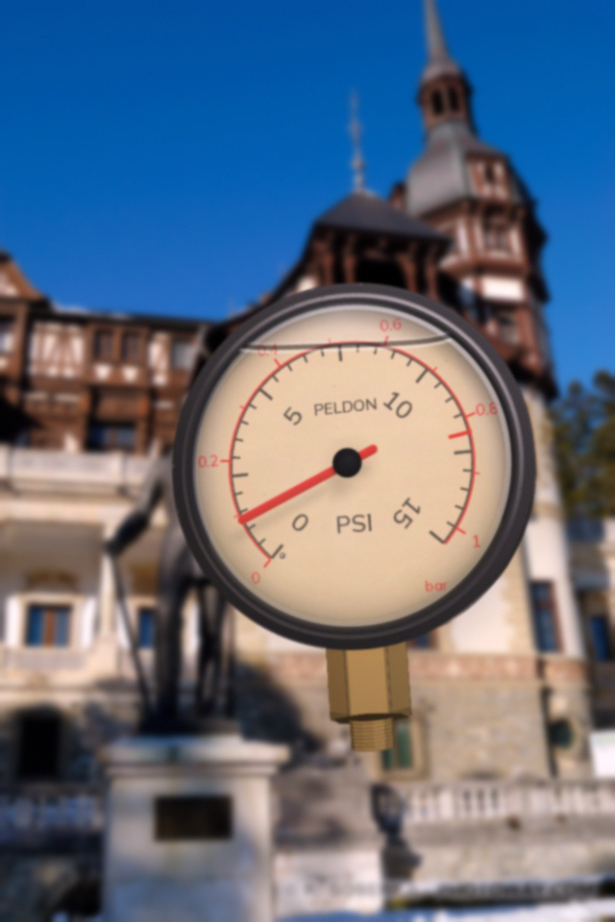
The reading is **1.25** psi
